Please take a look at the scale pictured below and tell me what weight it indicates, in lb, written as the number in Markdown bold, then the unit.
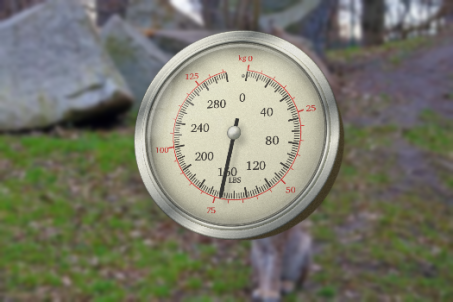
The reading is **160** lb
